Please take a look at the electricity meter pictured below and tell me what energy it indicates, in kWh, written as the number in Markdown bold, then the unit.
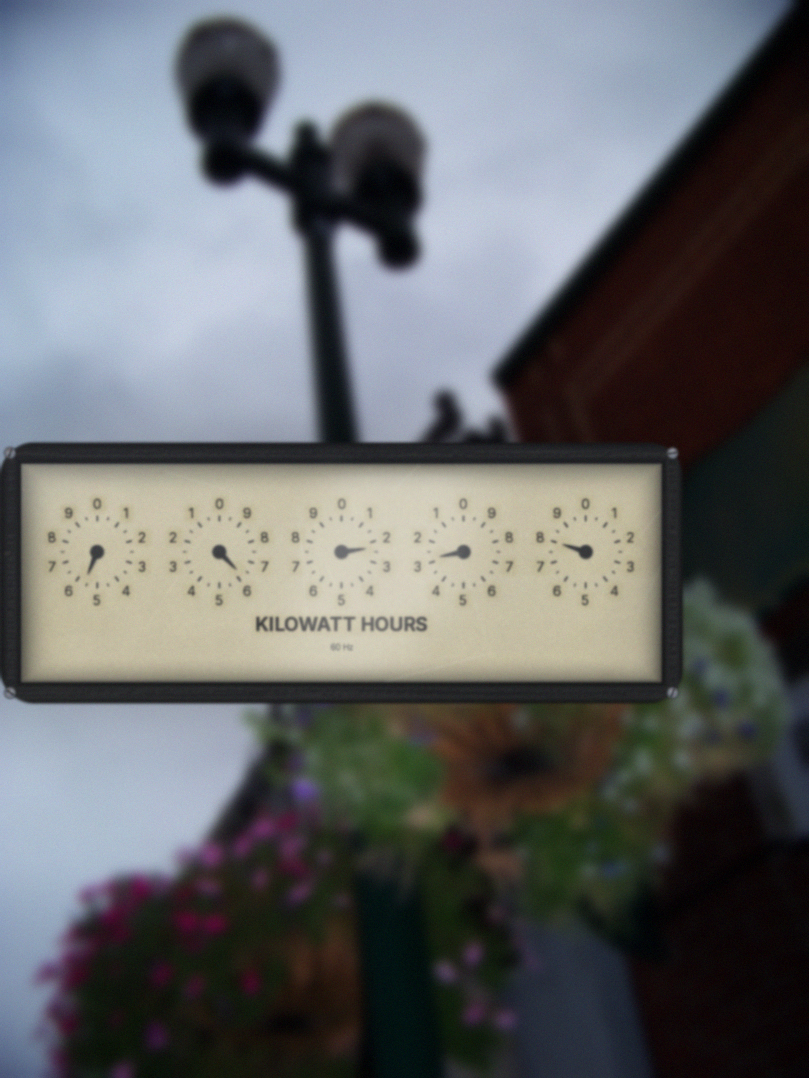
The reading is **56228** kWh
